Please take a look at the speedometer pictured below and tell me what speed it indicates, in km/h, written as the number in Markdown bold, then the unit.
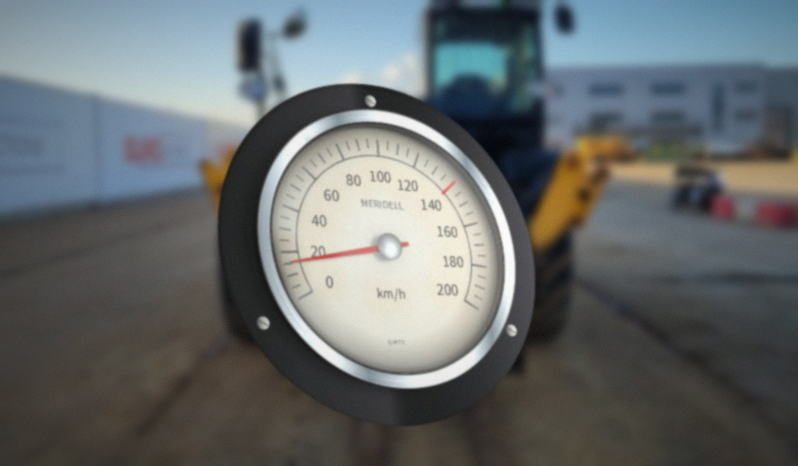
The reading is **15** km/h
